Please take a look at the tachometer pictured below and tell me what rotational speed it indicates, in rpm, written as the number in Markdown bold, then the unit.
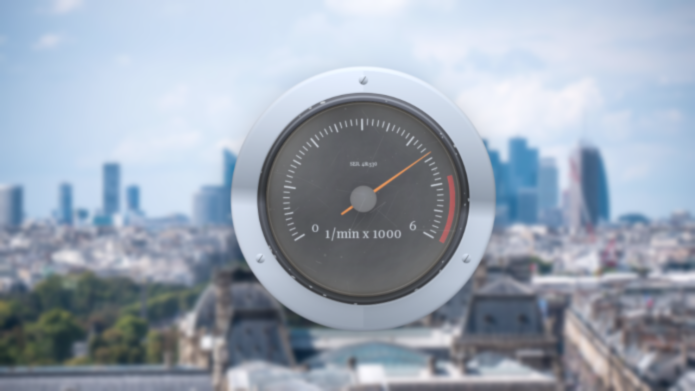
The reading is **4400** rpm
